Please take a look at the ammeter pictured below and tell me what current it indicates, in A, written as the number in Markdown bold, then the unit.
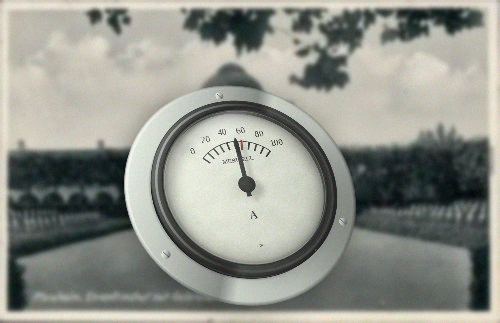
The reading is **50** A
